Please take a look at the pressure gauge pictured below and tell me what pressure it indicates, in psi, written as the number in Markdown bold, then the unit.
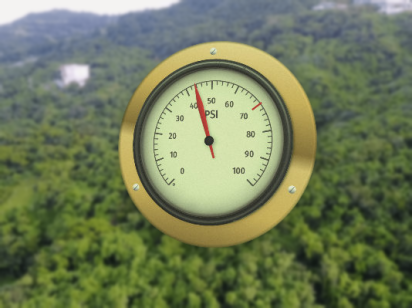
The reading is **44** psi
